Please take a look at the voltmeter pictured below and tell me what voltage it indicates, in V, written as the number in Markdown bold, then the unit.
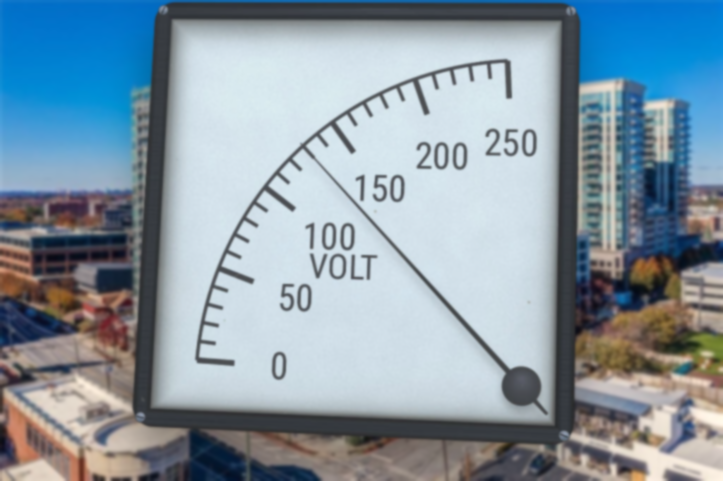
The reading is **130** V
